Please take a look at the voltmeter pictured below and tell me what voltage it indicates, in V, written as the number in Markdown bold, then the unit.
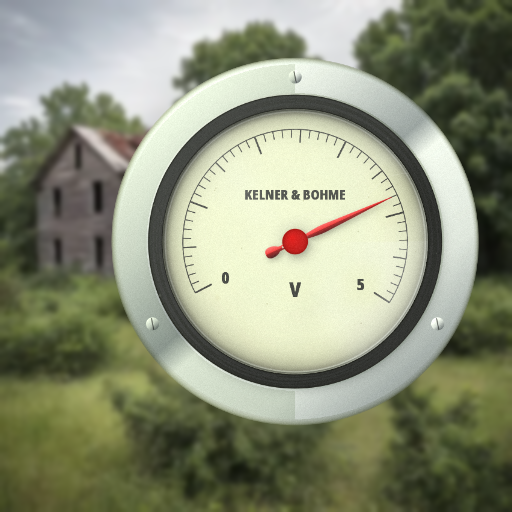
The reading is **3.8** V
